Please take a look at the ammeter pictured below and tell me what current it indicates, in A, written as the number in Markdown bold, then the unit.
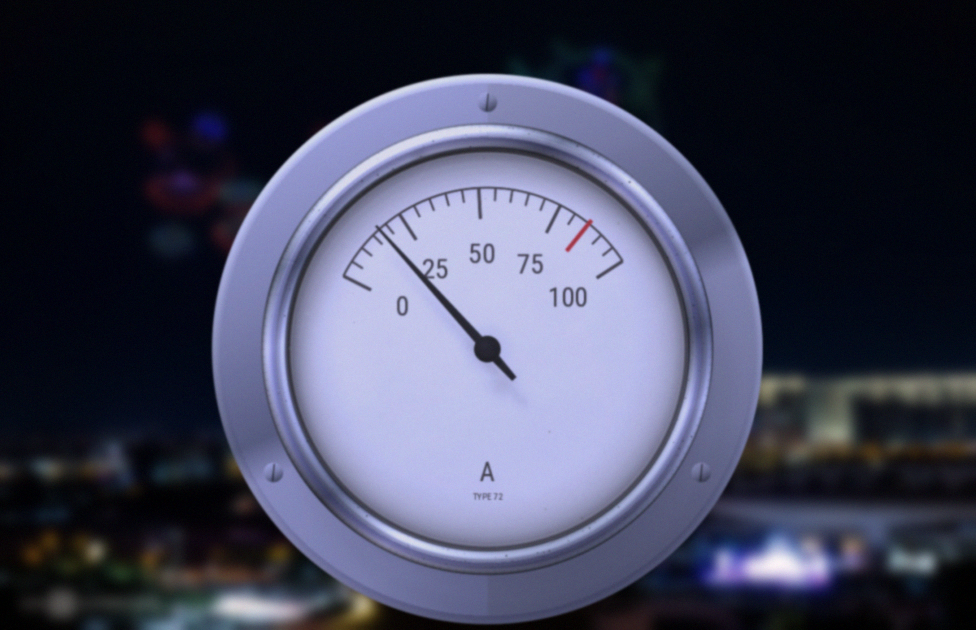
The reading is **17.5** A
